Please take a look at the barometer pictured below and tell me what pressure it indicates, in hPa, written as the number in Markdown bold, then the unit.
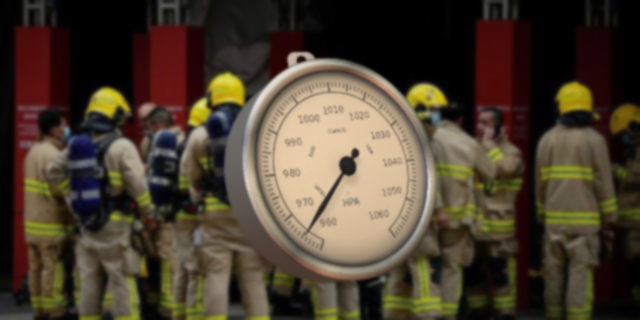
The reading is **965** hPa
